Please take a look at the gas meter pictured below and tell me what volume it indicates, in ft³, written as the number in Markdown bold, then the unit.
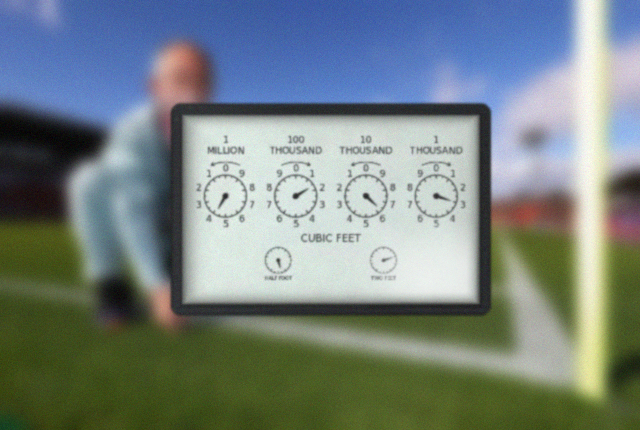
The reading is **416300** ft³
